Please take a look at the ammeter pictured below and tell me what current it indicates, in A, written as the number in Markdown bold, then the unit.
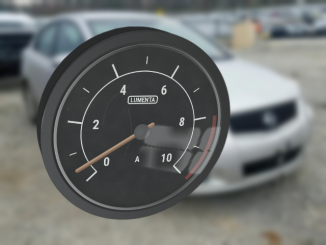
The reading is **0.5** A
